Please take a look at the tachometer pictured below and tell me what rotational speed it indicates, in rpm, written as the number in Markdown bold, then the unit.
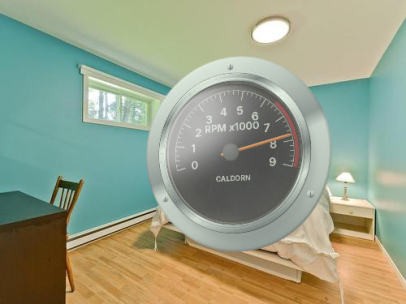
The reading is **7800** rpm
